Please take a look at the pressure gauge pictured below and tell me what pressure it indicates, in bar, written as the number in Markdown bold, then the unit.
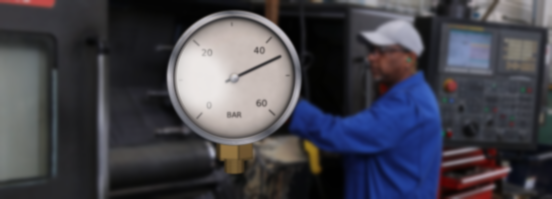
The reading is **45** bar
